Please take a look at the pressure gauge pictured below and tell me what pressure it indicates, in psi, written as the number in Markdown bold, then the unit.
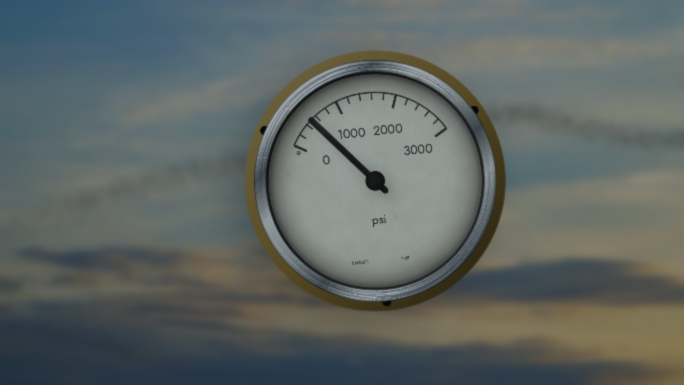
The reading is **500** psi
